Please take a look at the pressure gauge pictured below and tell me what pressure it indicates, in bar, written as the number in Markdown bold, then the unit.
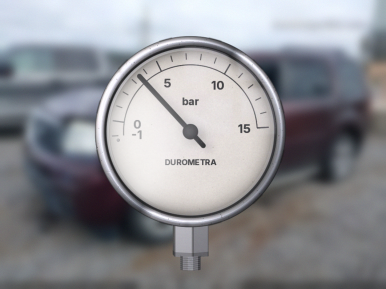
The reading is **3.5** bar
